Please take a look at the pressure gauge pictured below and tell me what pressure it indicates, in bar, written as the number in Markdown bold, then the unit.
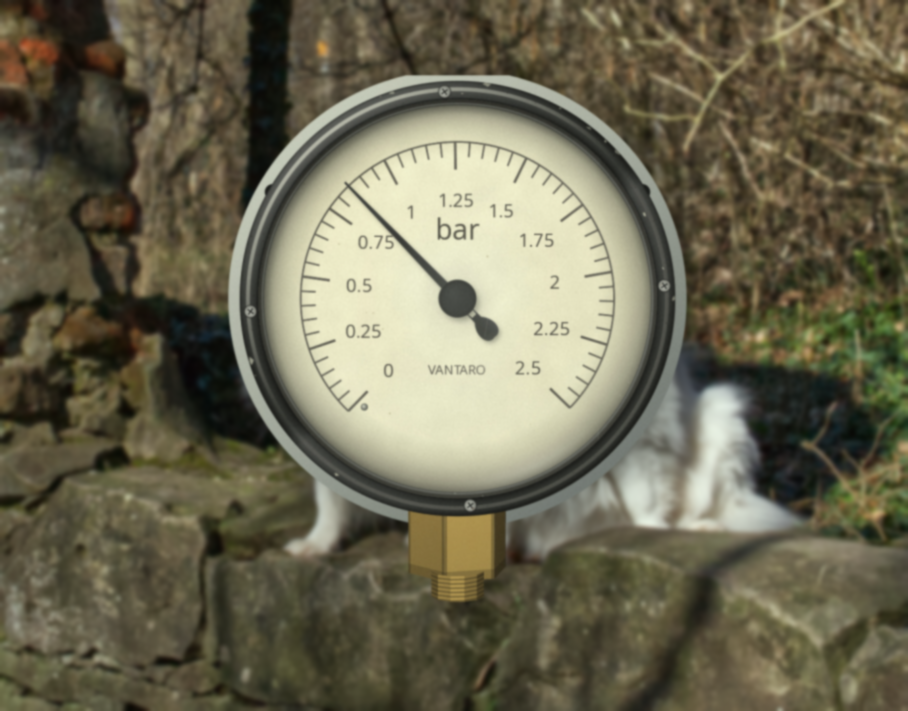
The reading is **0.85** bar
